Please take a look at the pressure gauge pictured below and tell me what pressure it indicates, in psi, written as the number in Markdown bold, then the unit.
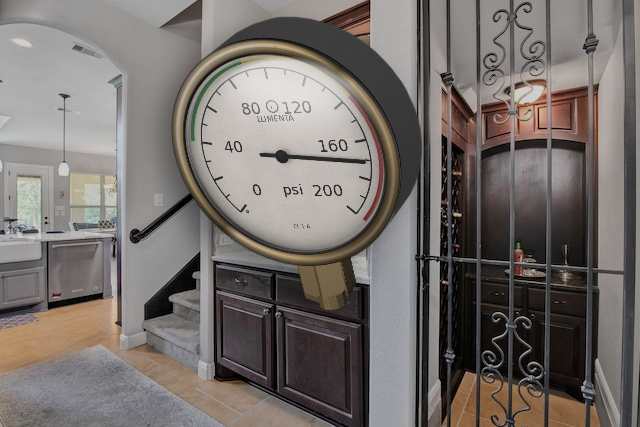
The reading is **170** psi
